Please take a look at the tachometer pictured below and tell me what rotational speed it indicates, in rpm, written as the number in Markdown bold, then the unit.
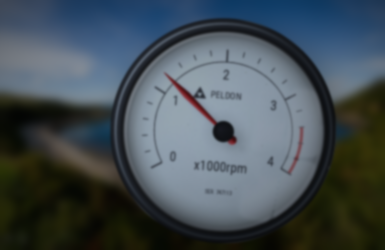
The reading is **1200** rpm
